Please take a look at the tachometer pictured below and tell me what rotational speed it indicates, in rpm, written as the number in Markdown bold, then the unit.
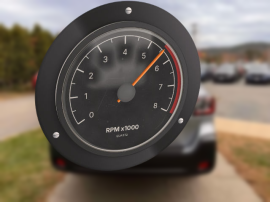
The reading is **5500** rpm
